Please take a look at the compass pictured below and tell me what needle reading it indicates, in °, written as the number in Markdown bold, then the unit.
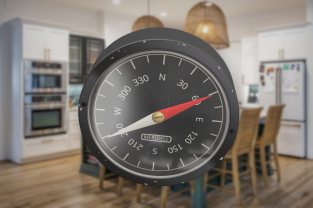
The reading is **60** °
